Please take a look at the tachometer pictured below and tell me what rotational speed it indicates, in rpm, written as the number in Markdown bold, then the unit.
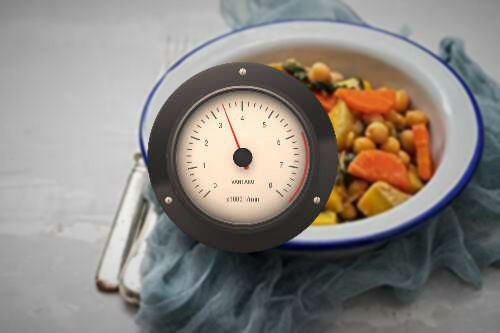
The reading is **3400** rpm
